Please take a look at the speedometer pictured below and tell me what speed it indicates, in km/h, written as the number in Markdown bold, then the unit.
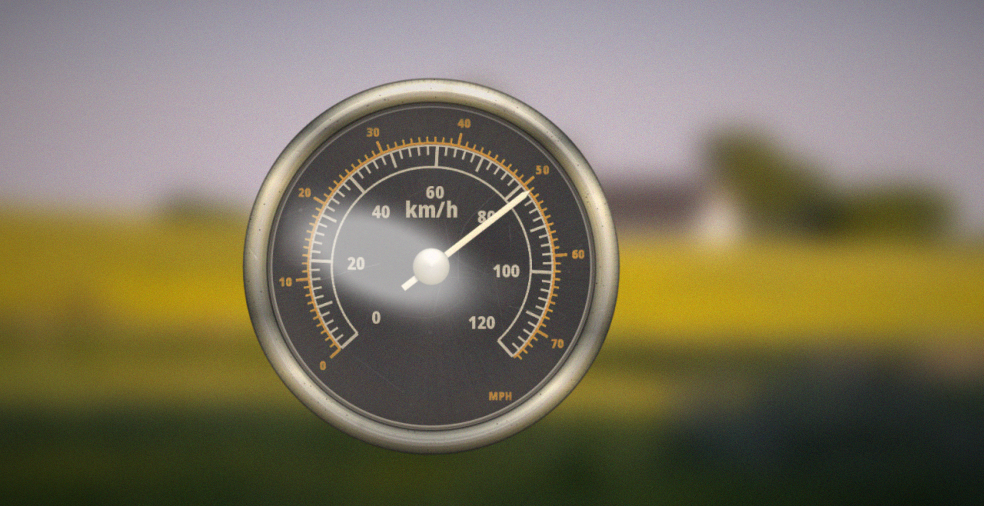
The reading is **82** km/h
